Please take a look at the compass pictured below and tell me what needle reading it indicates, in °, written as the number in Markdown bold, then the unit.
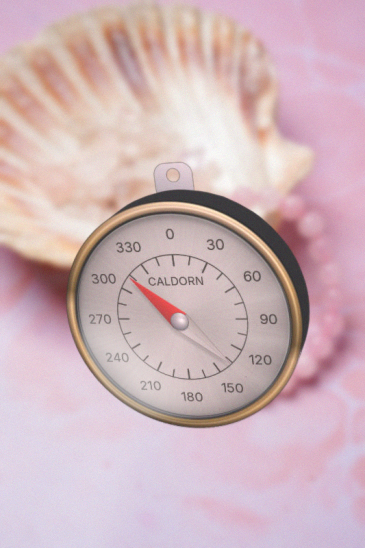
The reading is **315** °
